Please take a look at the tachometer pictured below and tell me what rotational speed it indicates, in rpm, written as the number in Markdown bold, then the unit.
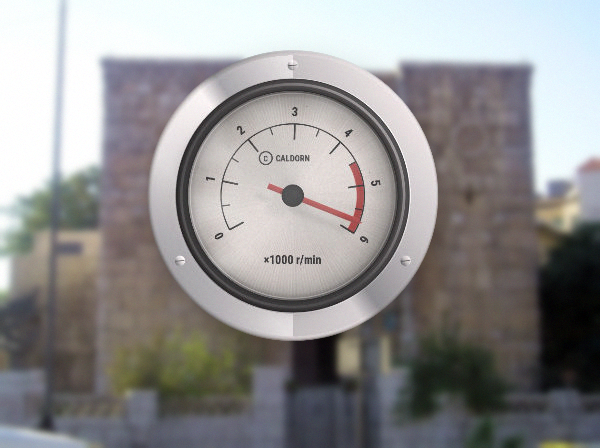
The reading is **5750** rpm
